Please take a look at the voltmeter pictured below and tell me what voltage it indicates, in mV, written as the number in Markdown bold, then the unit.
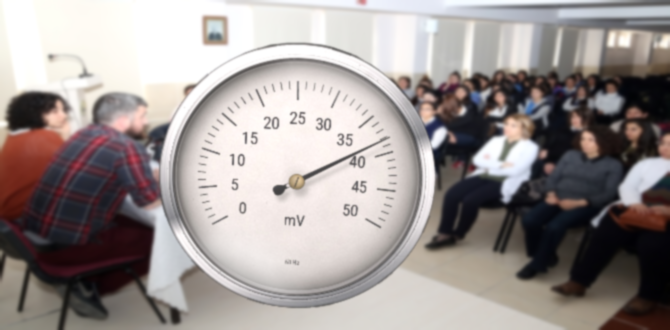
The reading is **38** mV
